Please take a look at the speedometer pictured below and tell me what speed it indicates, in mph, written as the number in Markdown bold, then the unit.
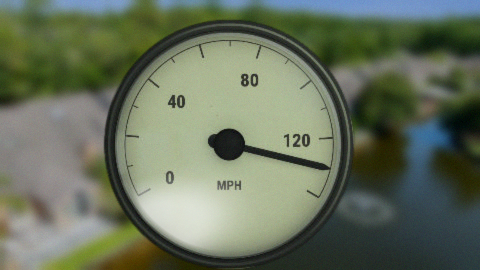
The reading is **130** mph
